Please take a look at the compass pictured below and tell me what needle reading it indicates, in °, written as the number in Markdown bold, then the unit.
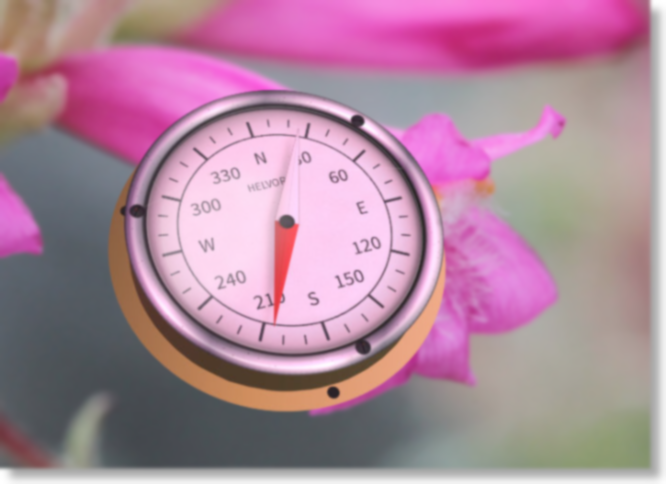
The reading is **205** °
